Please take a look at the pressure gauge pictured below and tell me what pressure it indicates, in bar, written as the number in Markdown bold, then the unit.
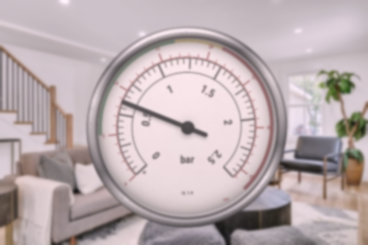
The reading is **0.6** bar
